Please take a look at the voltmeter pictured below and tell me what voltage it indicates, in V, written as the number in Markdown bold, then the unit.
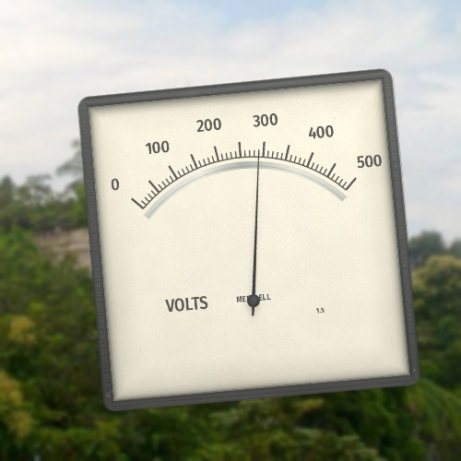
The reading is **290** V
